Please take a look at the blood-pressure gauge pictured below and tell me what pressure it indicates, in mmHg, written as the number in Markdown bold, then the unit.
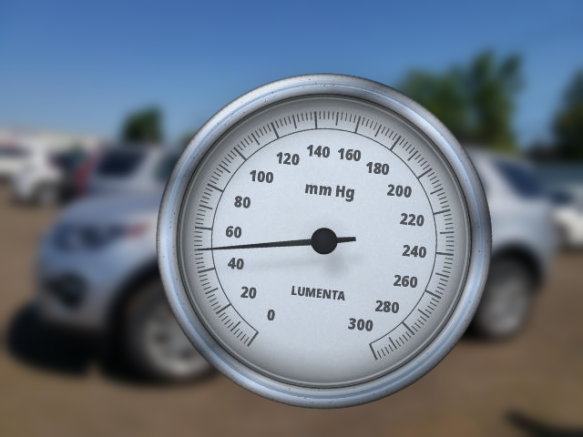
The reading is **50** mmHg
